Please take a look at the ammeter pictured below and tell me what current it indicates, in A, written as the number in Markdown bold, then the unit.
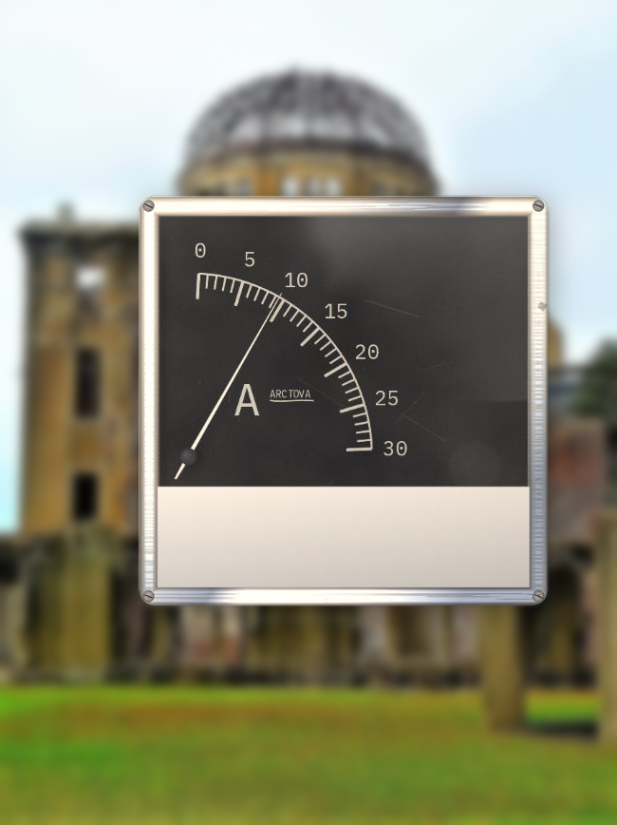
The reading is **9.5** A
